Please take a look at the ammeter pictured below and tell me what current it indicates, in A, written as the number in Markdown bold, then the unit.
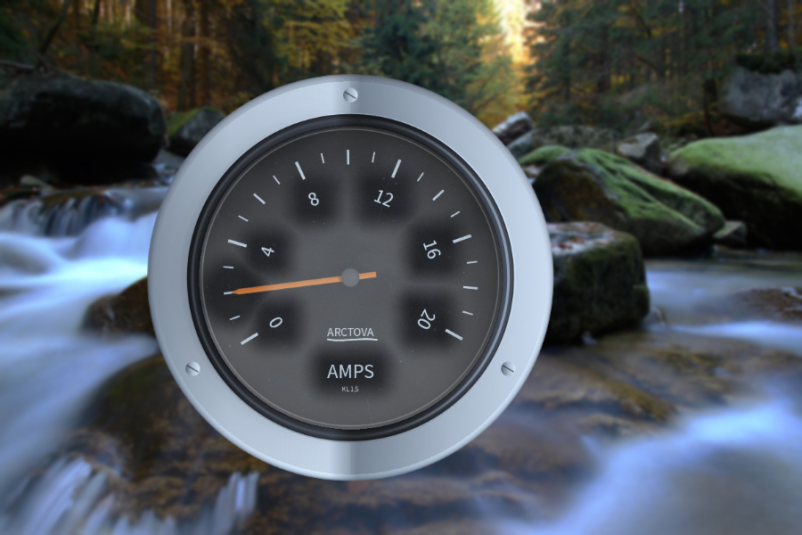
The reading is **2** A
